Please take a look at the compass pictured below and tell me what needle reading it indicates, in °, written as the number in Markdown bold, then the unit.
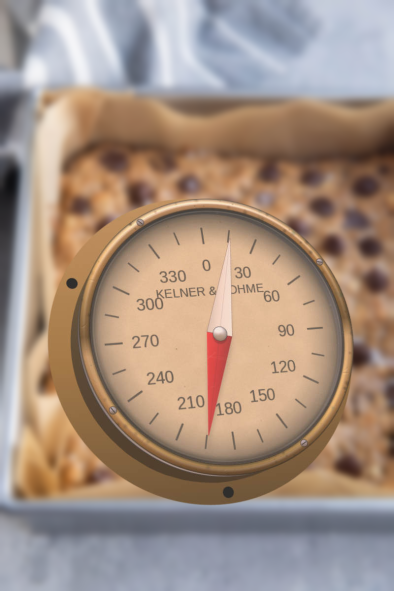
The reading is **195** °
